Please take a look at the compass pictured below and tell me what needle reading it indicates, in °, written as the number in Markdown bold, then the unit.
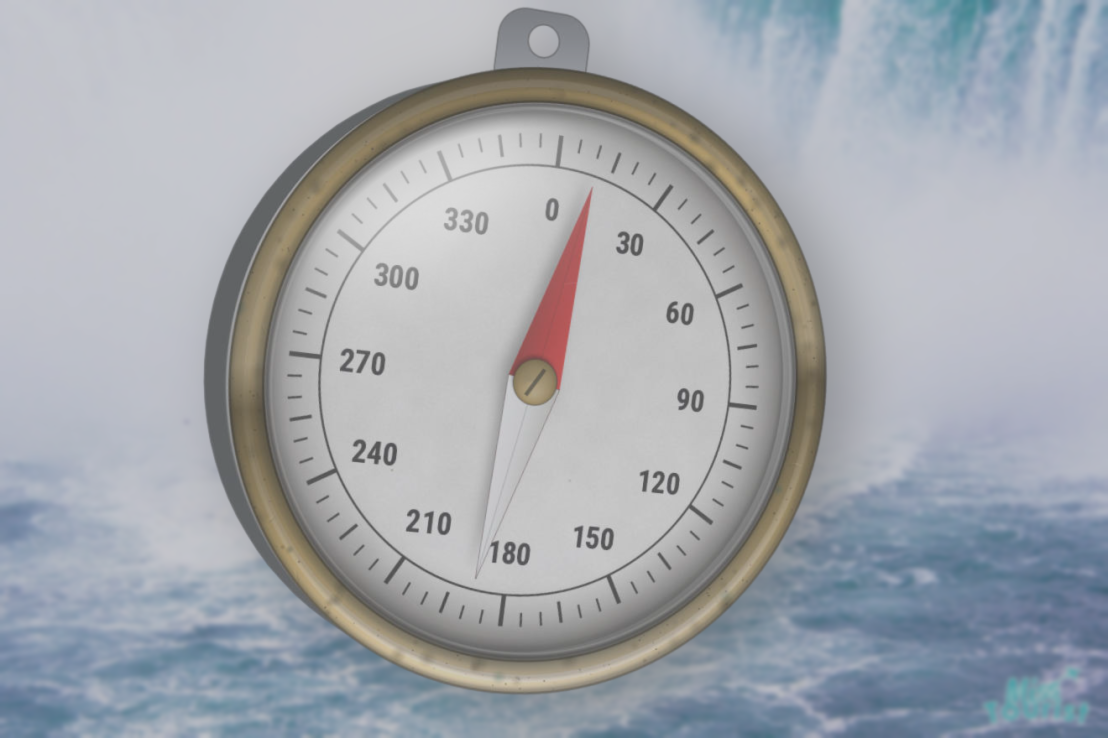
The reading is **10** °
